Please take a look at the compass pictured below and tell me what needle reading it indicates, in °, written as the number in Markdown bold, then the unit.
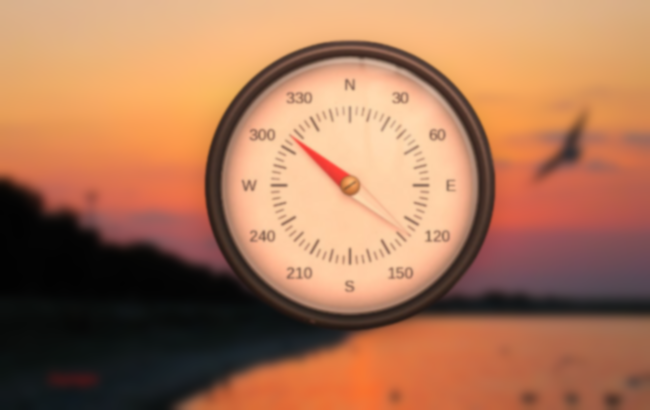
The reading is **310** °
